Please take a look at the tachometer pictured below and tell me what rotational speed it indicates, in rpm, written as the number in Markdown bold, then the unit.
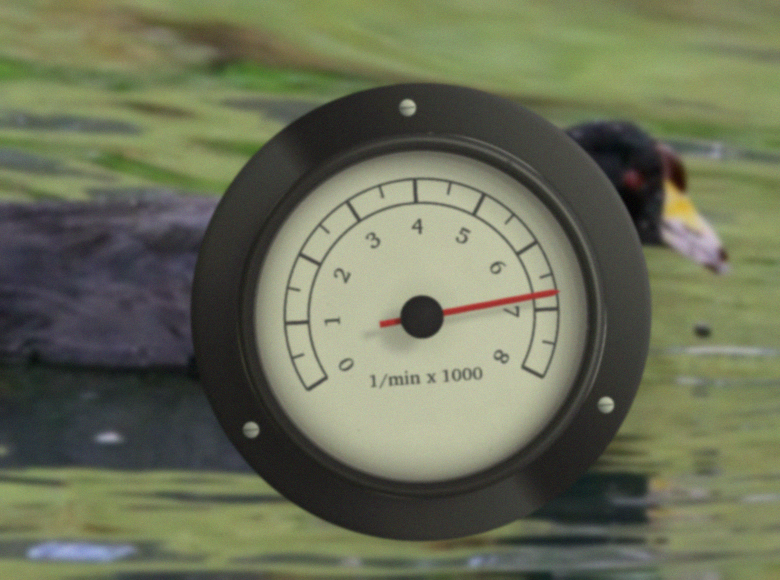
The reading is **6750** rpm
